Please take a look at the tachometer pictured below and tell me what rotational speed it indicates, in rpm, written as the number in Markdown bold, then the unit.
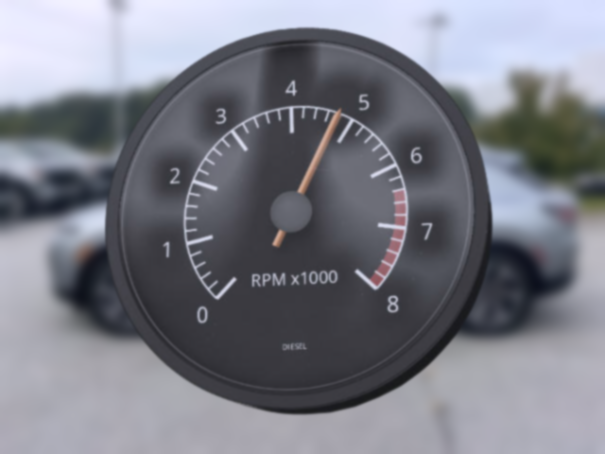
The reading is **4800** rpm
